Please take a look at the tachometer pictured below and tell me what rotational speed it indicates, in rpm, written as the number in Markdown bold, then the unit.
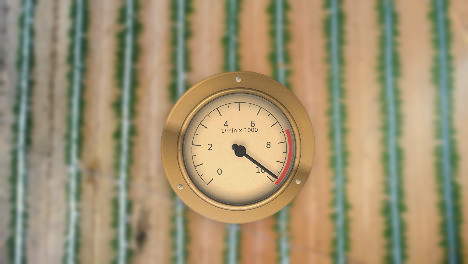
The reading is **9750** rpm
